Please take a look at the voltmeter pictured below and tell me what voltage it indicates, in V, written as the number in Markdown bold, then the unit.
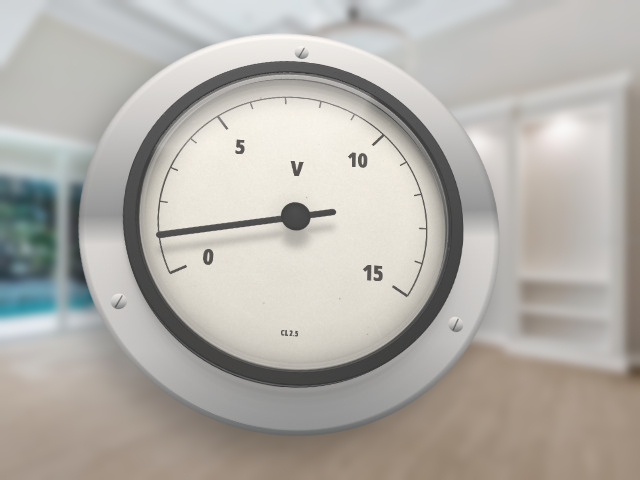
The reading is **1** V
